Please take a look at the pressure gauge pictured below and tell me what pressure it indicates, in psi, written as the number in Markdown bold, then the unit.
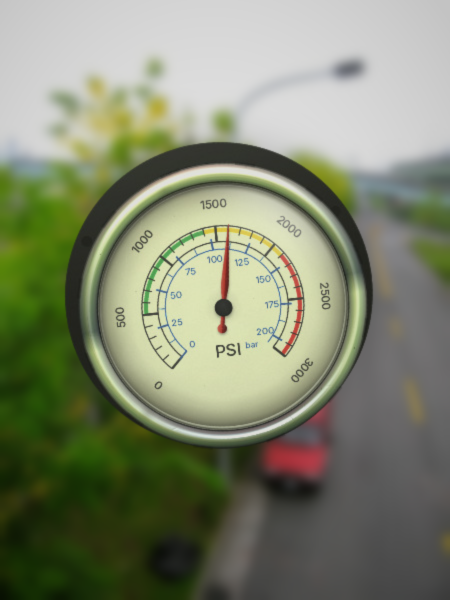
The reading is **1600** psi
